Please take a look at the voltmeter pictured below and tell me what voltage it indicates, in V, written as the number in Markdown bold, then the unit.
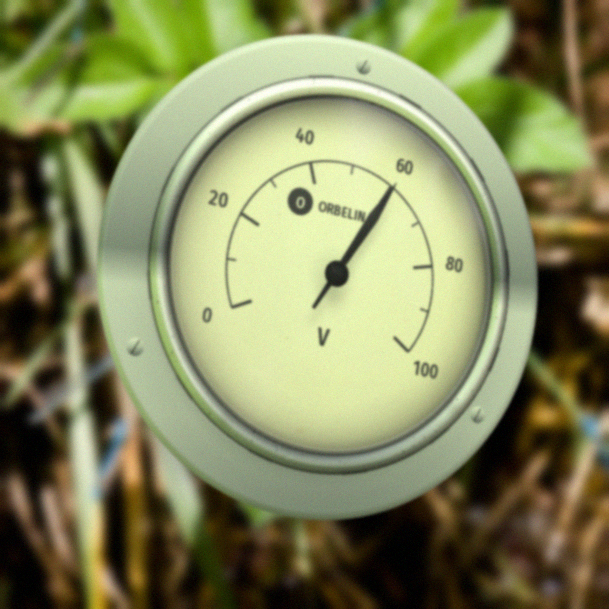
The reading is **60** V
